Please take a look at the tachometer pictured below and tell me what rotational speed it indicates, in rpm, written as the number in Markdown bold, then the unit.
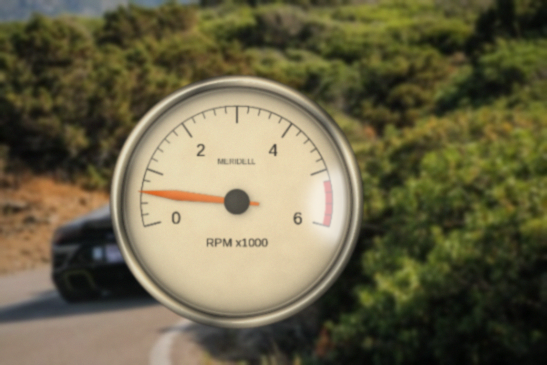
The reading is **600** rpm
